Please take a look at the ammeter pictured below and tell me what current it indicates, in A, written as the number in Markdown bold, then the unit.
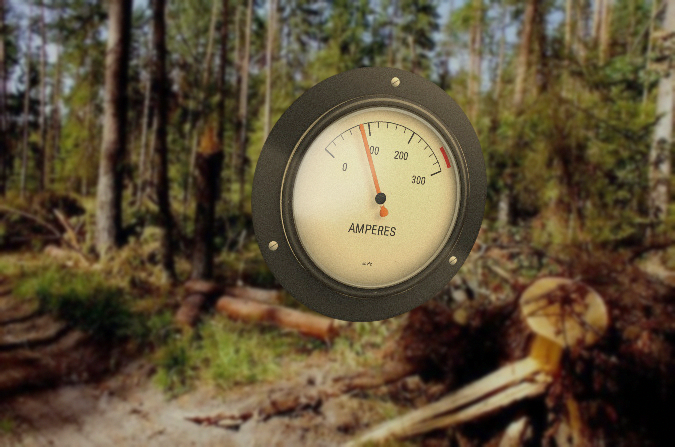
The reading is **80** A
